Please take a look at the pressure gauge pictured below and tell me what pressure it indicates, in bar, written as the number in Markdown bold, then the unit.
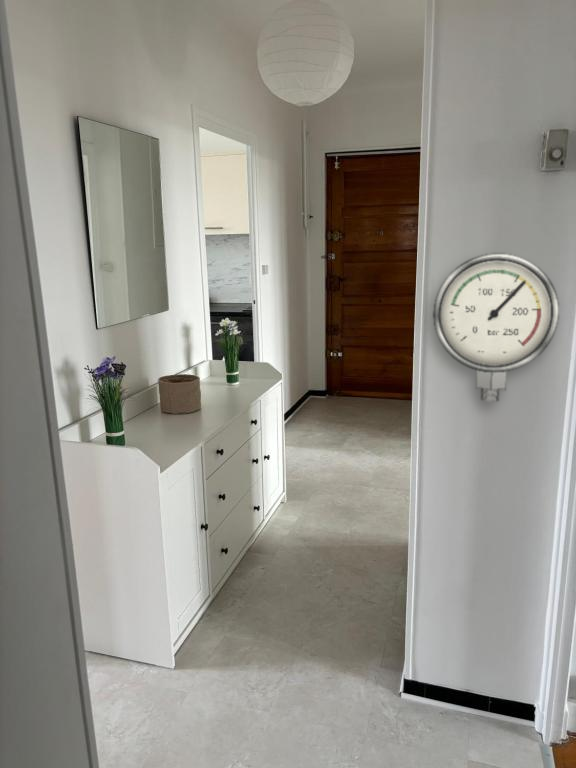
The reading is **160** bar
